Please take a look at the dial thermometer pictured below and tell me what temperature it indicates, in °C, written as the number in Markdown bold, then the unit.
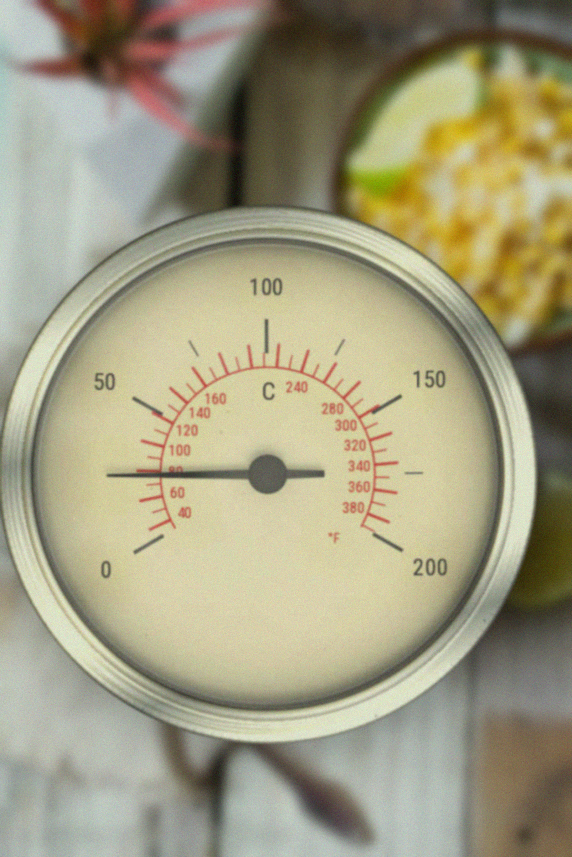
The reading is **25** °C
